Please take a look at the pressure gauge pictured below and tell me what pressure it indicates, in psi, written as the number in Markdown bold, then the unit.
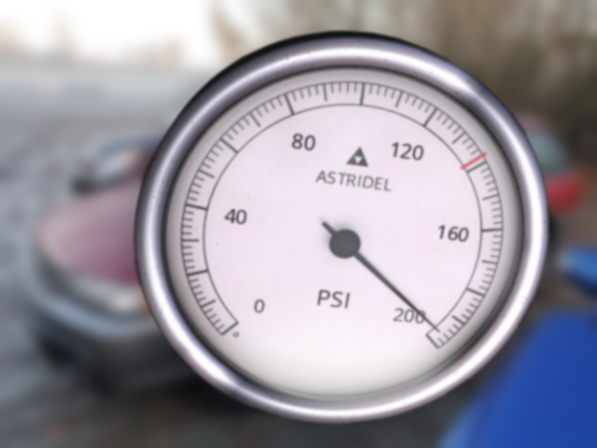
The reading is **196** psi
